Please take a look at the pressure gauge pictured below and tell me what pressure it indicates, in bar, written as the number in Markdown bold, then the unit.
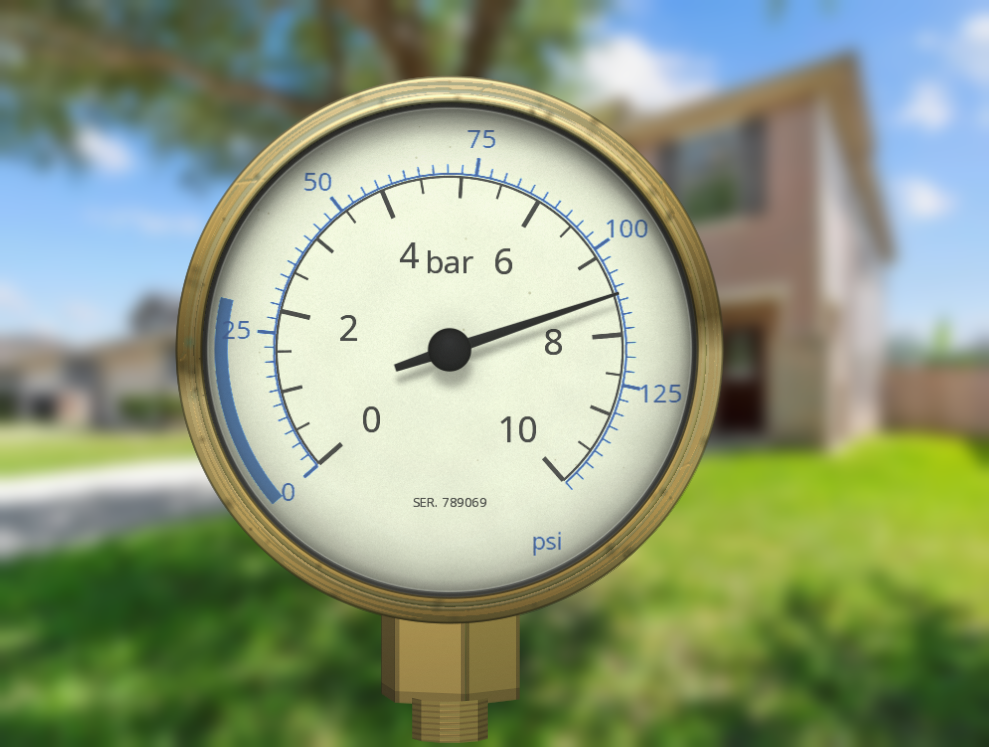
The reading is **7.5** bar
